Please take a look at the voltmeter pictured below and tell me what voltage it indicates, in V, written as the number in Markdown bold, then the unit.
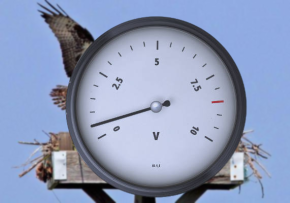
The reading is **0.5** V
